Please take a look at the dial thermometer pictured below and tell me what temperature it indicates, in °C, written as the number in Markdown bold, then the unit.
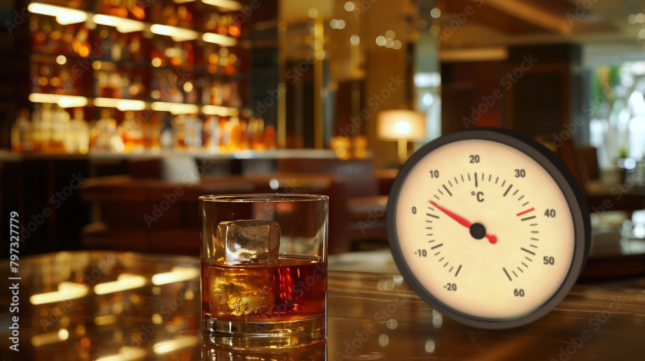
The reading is **4** °C
